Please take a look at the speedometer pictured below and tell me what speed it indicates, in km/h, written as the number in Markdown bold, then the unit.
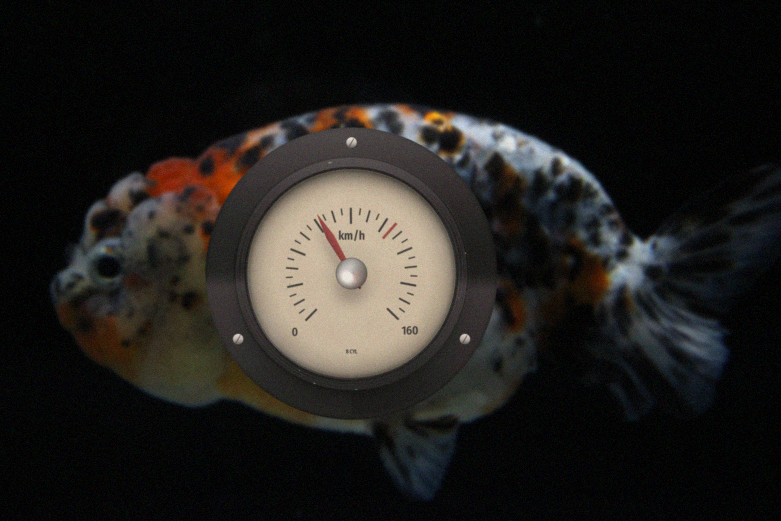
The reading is **62.5** km/h
